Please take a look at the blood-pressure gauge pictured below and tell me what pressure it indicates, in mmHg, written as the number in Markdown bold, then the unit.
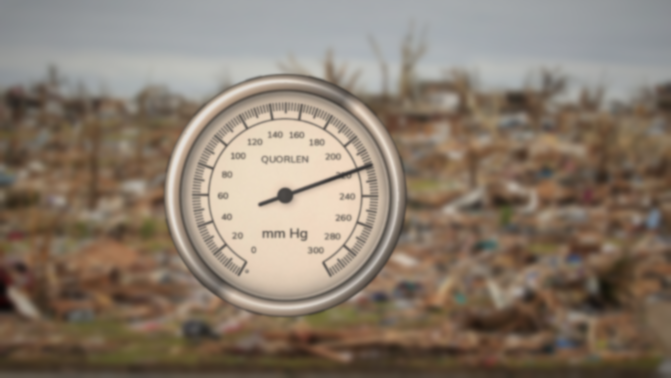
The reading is **220** mmHg
